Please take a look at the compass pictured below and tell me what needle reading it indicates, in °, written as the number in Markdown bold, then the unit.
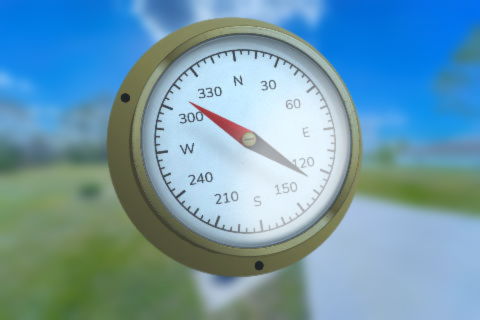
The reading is **310** °
